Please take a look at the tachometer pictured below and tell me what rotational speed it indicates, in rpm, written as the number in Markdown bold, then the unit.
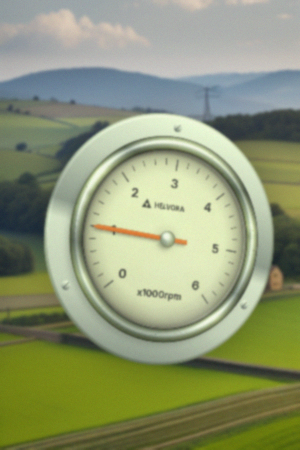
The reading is **1000** rpm
